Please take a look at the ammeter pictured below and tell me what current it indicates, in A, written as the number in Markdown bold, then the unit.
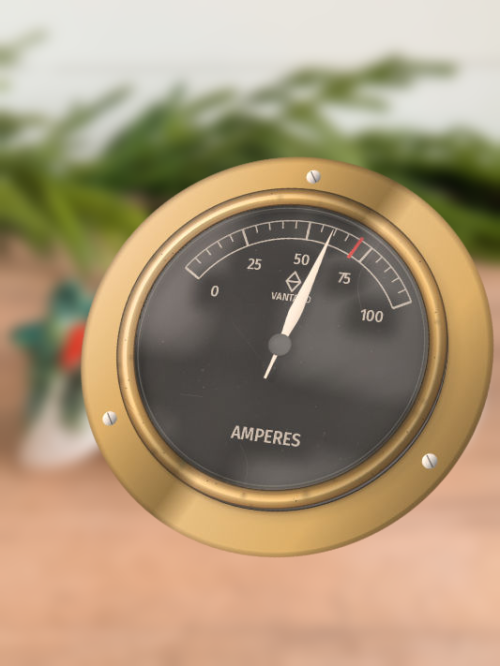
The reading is **60** A
